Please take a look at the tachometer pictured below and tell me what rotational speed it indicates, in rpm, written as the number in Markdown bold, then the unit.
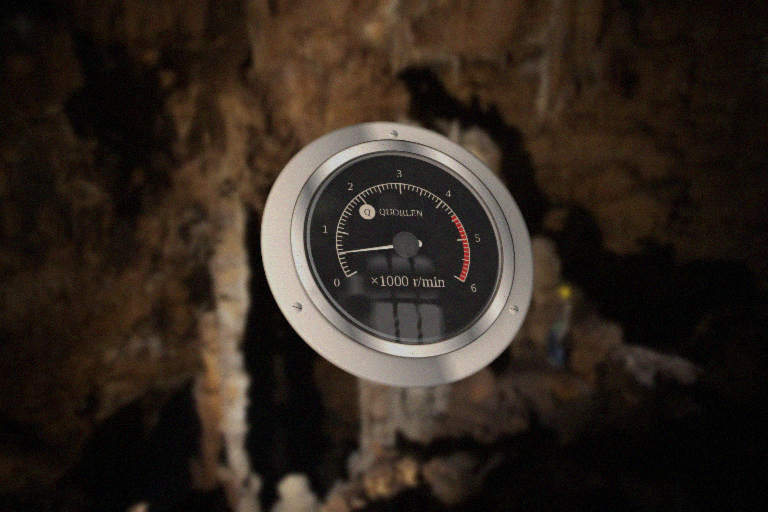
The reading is **500** rpm
